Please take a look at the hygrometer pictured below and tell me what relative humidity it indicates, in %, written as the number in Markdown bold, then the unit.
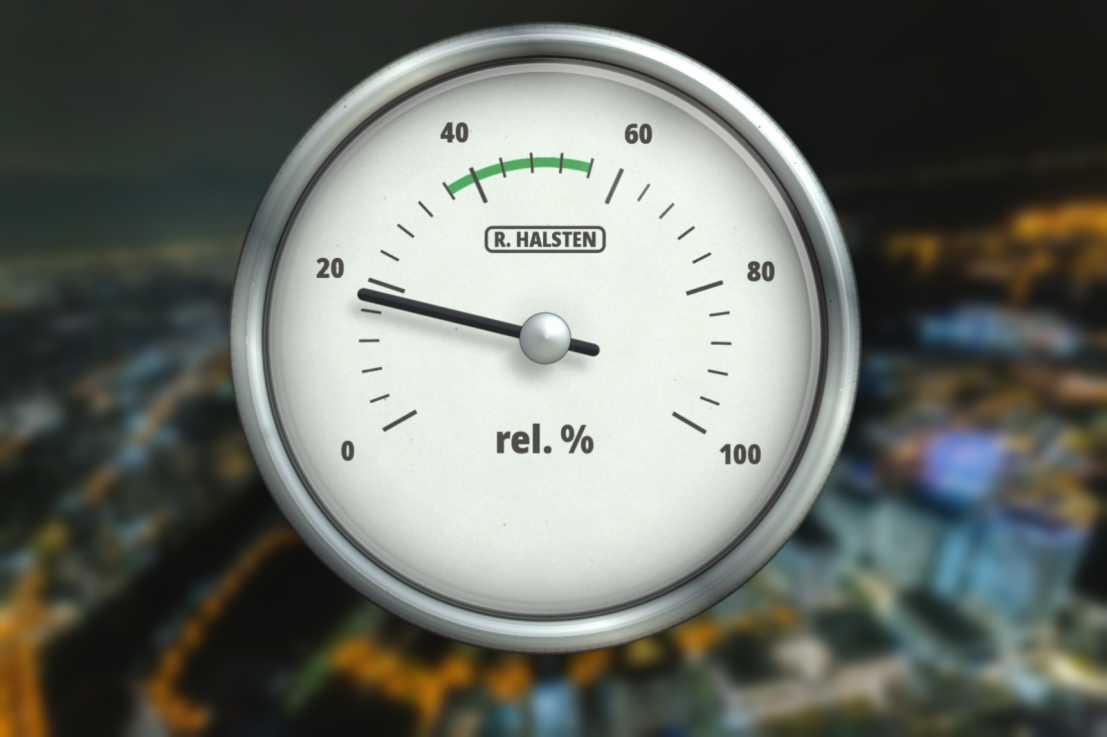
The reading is **18** %
